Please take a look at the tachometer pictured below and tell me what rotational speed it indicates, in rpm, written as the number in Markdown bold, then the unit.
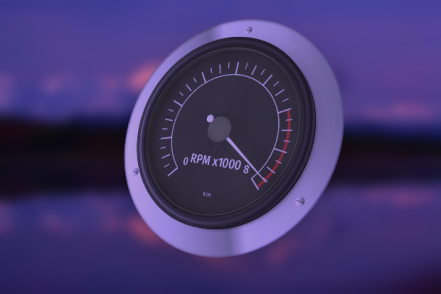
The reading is **7750** rpm
